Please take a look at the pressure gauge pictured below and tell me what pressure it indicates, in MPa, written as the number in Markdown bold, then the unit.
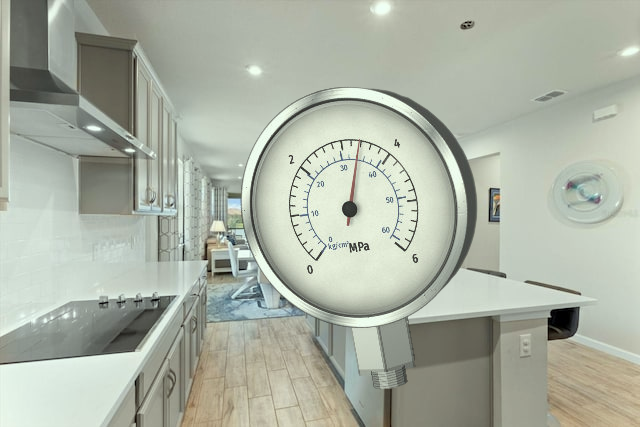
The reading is **3.4** MPa
